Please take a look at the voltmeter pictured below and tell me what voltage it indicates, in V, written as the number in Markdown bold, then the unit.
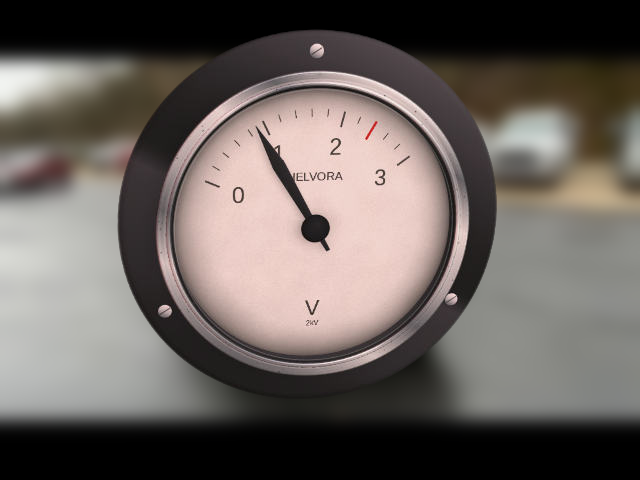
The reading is **0.9** V
